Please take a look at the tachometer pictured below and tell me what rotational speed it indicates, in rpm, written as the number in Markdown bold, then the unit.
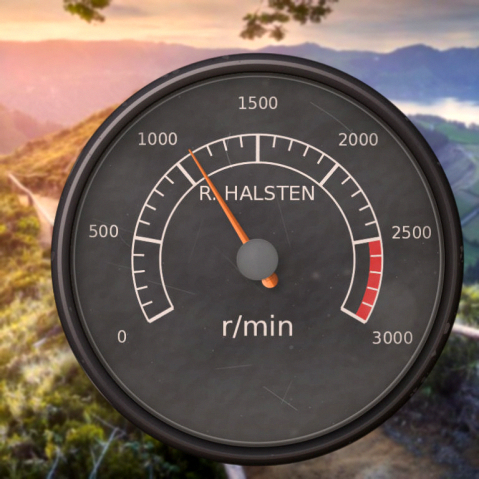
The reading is **1100** rpm
